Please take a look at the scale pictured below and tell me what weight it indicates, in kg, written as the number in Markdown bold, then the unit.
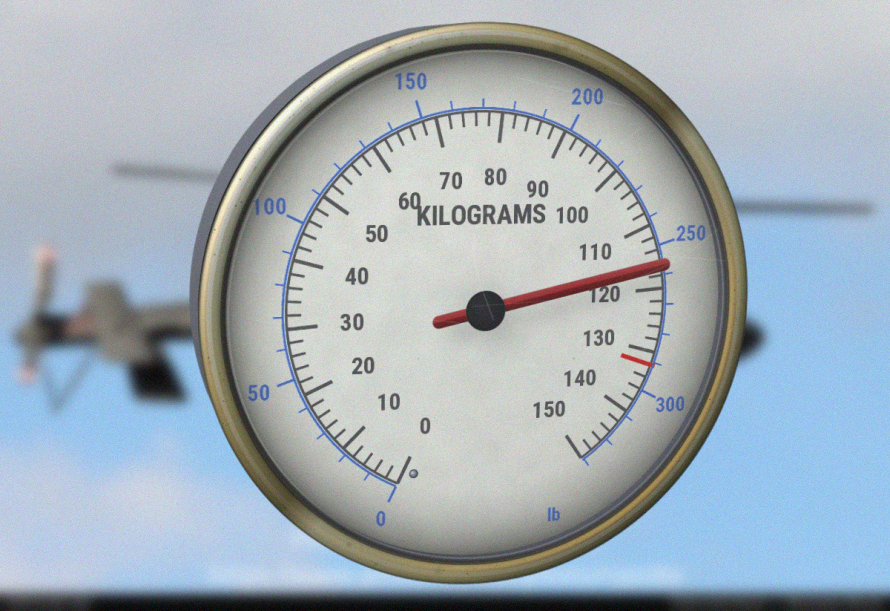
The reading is **116** kg
